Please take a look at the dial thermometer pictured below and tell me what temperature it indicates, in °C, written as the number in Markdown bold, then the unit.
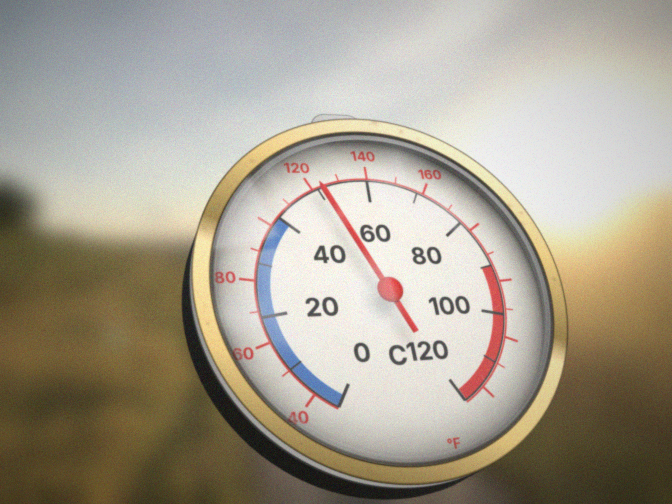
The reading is **50** °C
